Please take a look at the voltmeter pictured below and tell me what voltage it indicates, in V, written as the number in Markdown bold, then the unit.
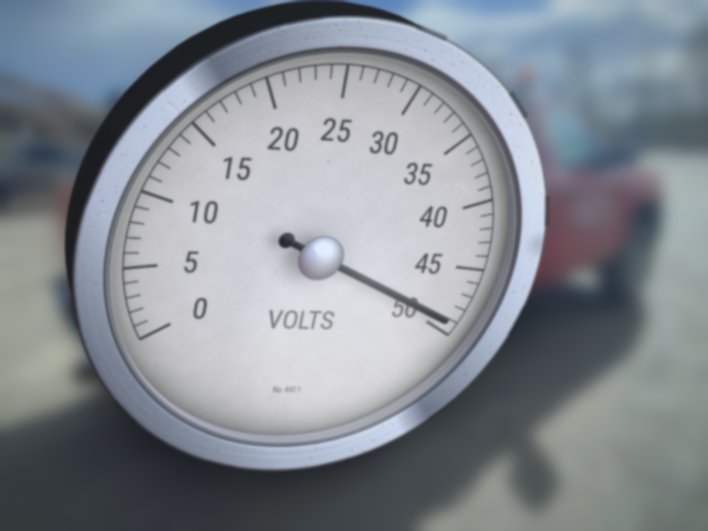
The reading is **49** V
